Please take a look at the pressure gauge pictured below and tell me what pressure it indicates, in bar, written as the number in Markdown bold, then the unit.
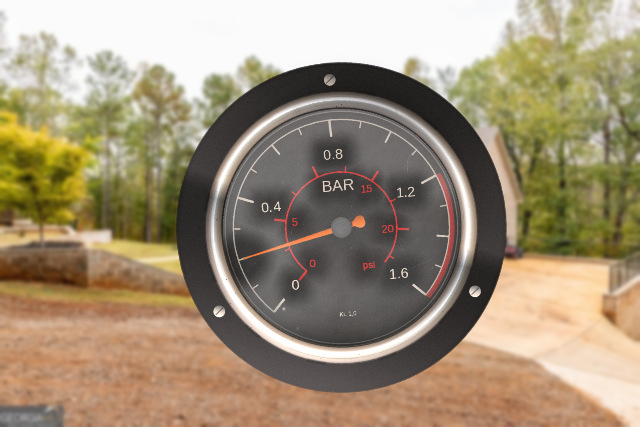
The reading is **0.2** bar
